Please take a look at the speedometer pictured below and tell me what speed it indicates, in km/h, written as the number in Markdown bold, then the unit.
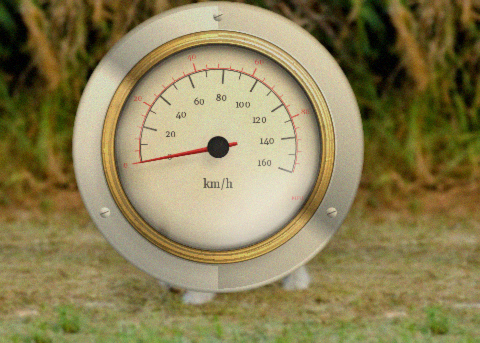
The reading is **0** km/h
